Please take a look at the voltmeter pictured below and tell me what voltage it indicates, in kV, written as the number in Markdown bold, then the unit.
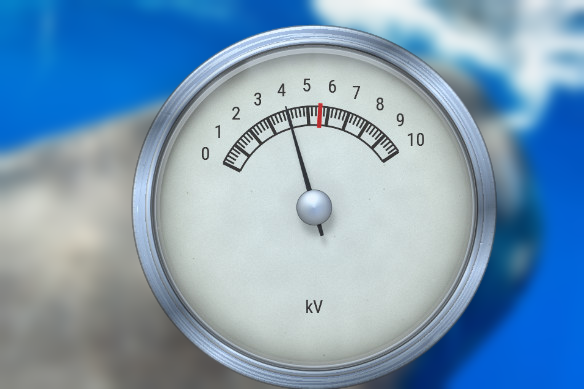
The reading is **4** kV
